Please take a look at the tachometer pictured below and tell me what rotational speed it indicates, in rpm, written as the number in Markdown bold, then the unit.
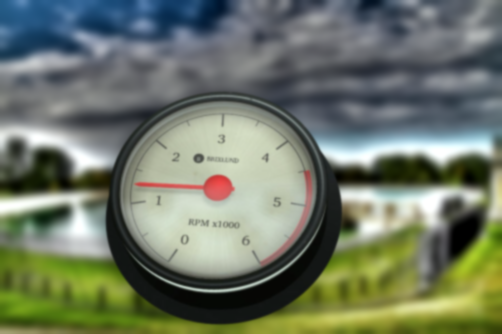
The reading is **1250** rpm
